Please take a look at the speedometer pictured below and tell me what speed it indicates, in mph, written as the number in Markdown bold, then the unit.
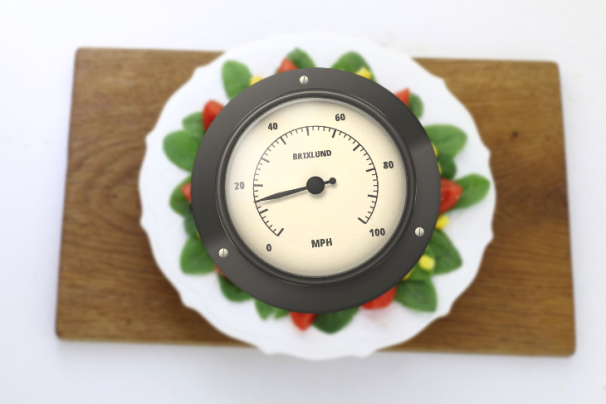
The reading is **14** mph
